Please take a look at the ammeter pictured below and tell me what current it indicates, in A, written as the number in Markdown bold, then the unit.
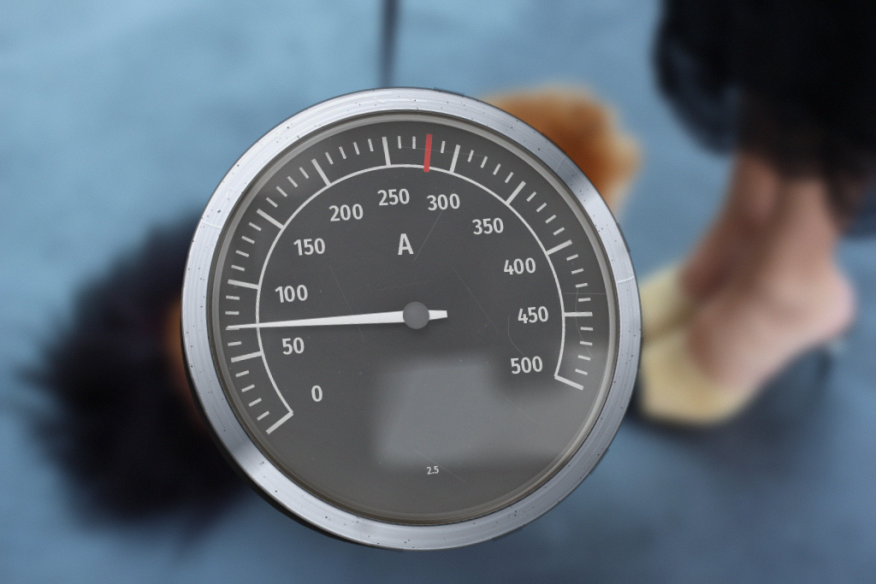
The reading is **70** A
